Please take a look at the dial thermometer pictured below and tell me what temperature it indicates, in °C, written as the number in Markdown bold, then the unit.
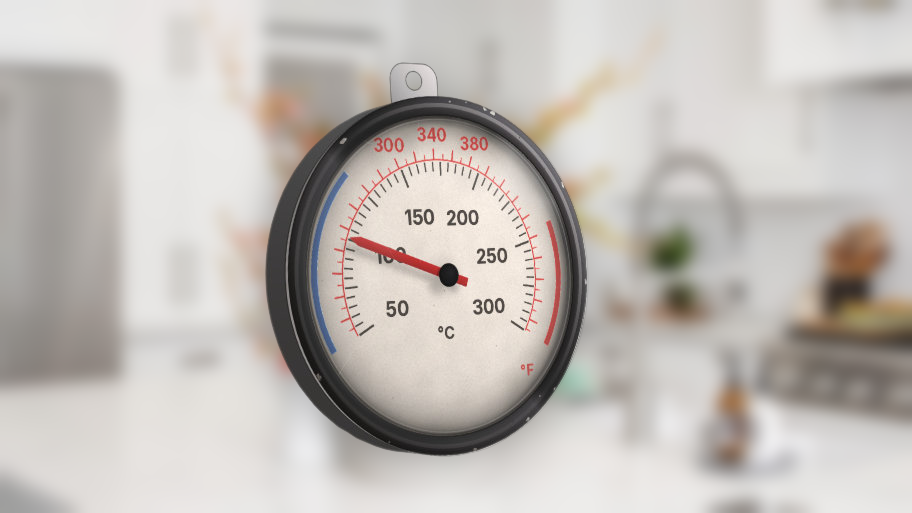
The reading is **100** °C
